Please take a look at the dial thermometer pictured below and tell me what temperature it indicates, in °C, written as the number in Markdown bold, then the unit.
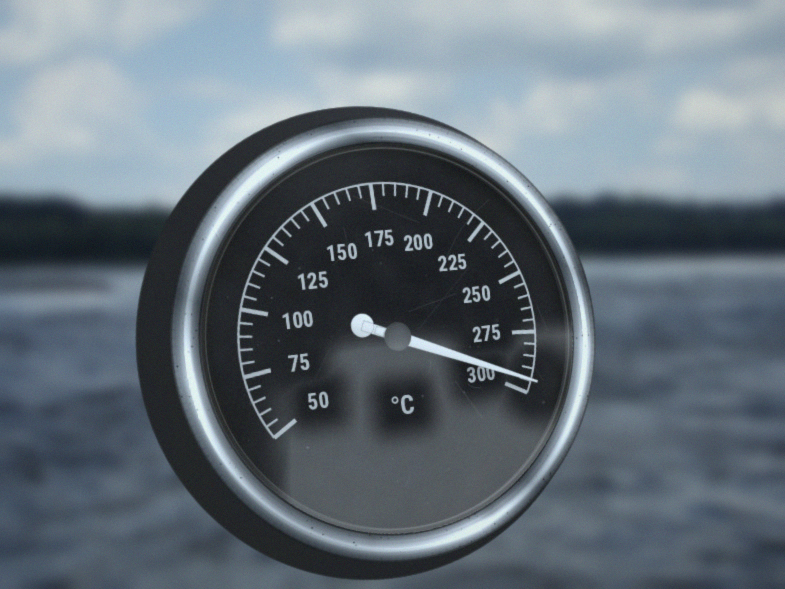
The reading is **295** °C
